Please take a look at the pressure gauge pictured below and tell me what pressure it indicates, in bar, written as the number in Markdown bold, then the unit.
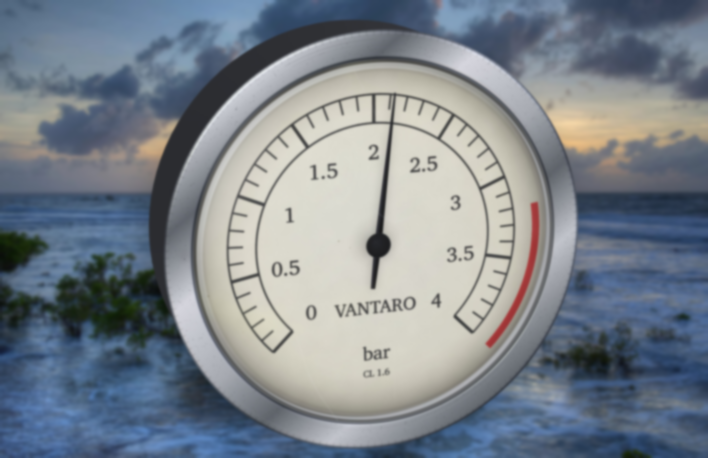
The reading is **2.1** bar
